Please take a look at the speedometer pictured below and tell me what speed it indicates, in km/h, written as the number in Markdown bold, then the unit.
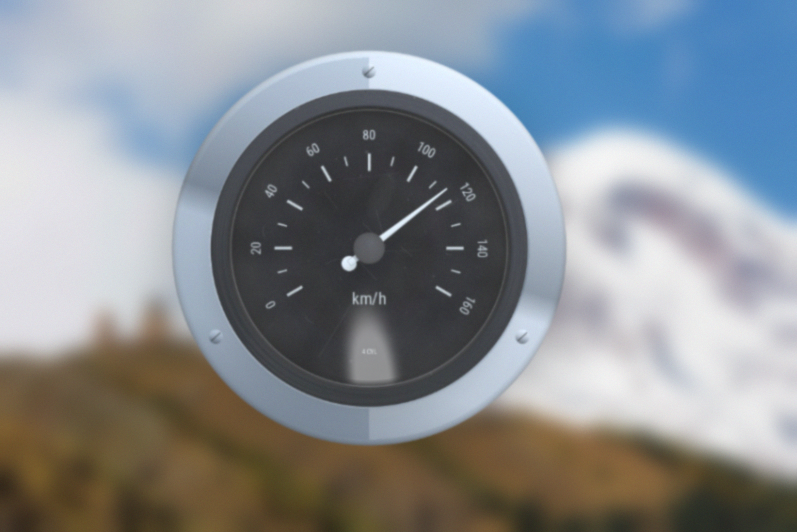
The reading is **115** km/h
